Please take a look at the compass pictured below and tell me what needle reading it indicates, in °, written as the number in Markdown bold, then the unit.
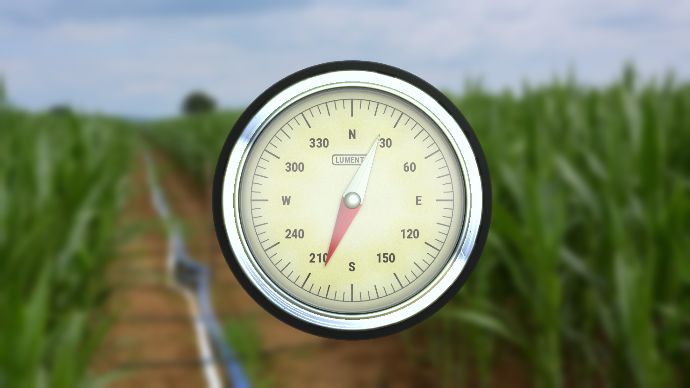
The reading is **202.5** °
